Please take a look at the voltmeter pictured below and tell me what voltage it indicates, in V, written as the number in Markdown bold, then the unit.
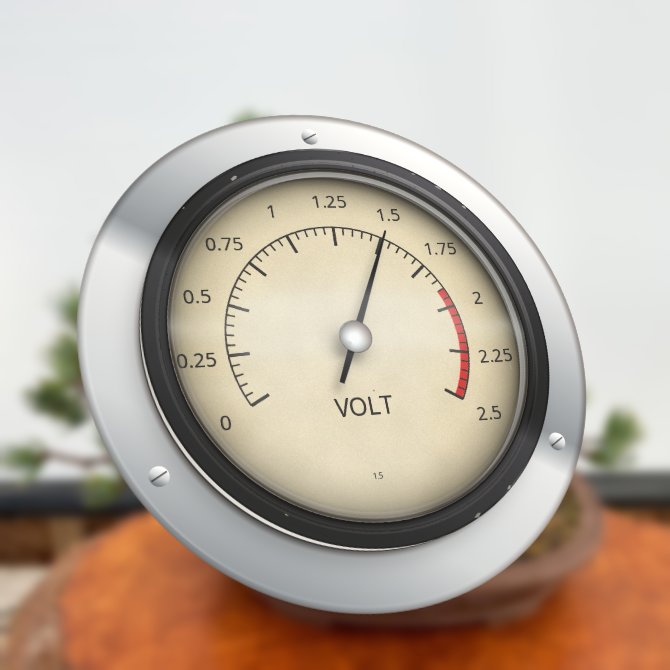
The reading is **1.5** V
